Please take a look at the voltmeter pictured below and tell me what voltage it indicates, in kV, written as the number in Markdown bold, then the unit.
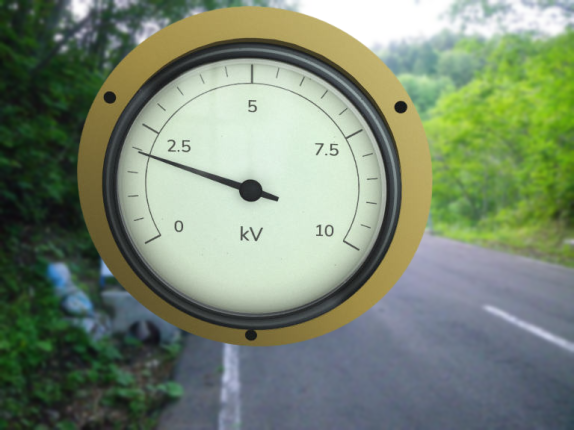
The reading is **2** kV
